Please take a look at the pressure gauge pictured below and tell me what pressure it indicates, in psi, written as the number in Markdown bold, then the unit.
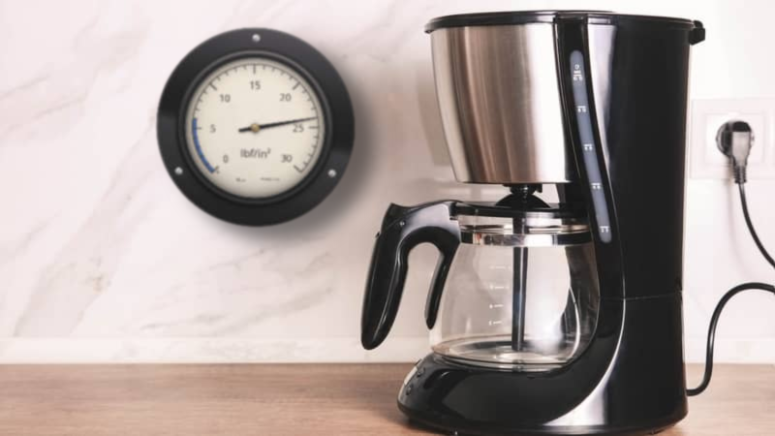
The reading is **24** psi
